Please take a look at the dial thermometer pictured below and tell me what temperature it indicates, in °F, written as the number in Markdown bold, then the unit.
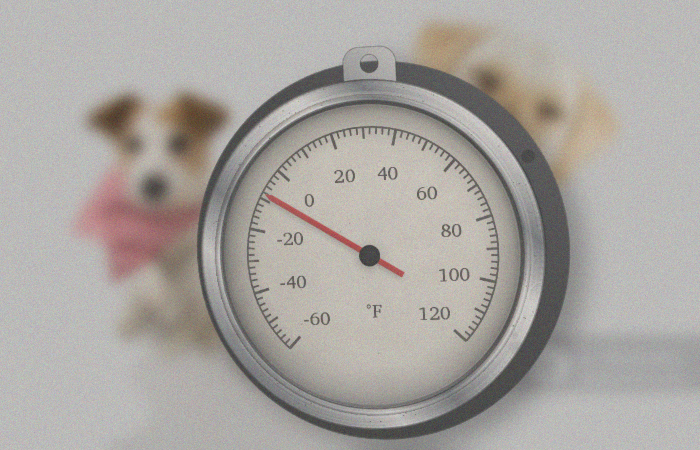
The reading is **-8** °F
